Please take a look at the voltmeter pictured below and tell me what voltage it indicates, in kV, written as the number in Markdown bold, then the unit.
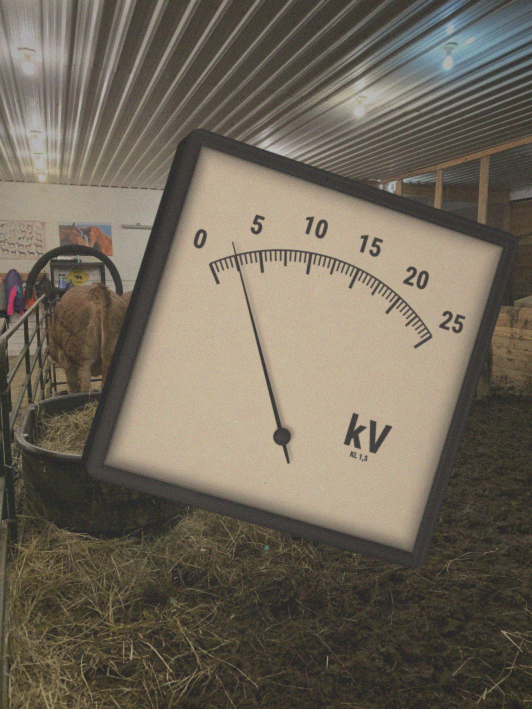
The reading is **2.5** kV
